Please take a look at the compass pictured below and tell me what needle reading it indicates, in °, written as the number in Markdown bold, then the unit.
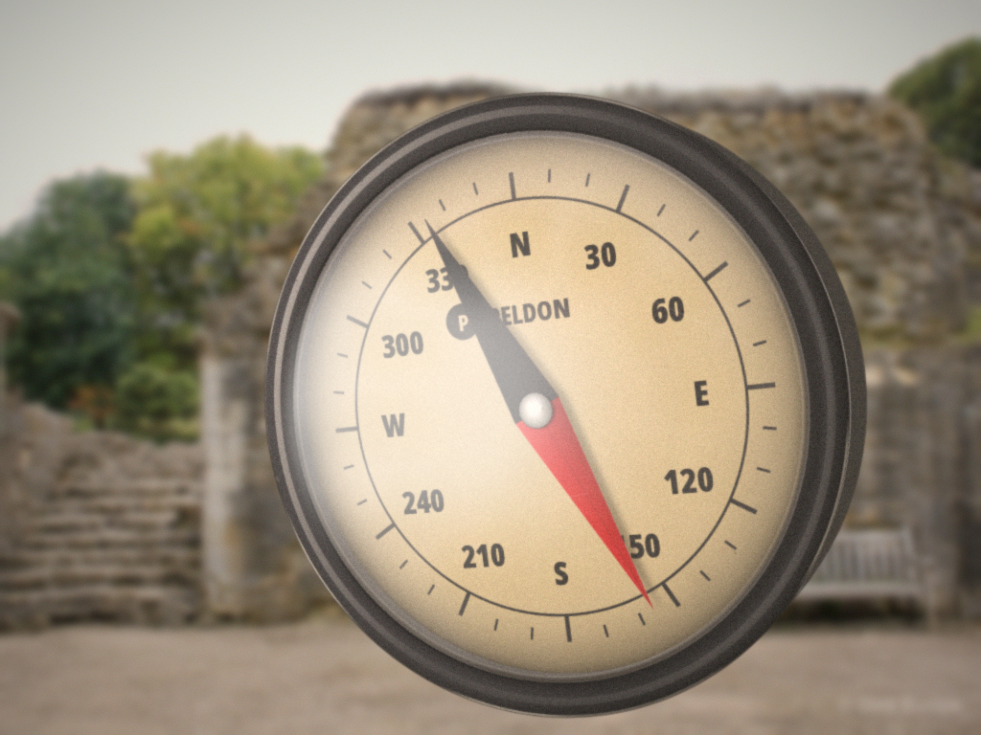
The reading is **155** °
